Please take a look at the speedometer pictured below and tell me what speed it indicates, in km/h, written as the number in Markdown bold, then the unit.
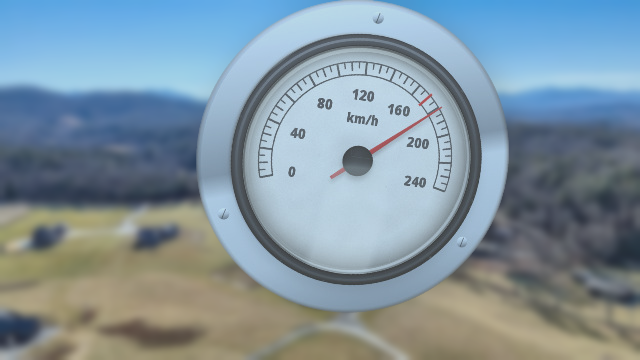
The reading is **180** km/h
